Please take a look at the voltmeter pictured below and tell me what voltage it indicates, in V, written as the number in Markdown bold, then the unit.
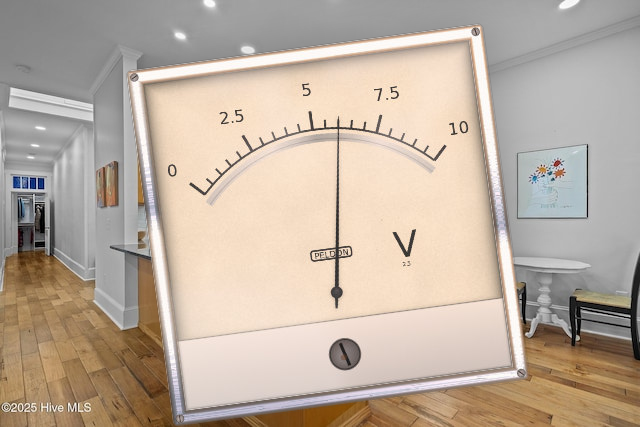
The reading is **6** V
